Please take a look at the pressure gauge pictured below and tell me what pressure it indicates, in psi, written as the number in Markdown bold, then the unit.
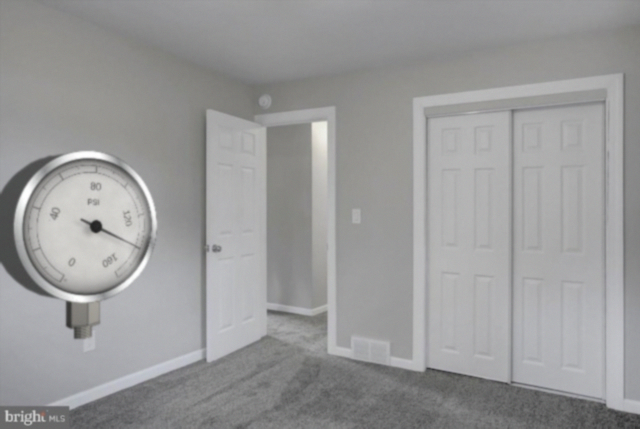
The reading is **140** psi
